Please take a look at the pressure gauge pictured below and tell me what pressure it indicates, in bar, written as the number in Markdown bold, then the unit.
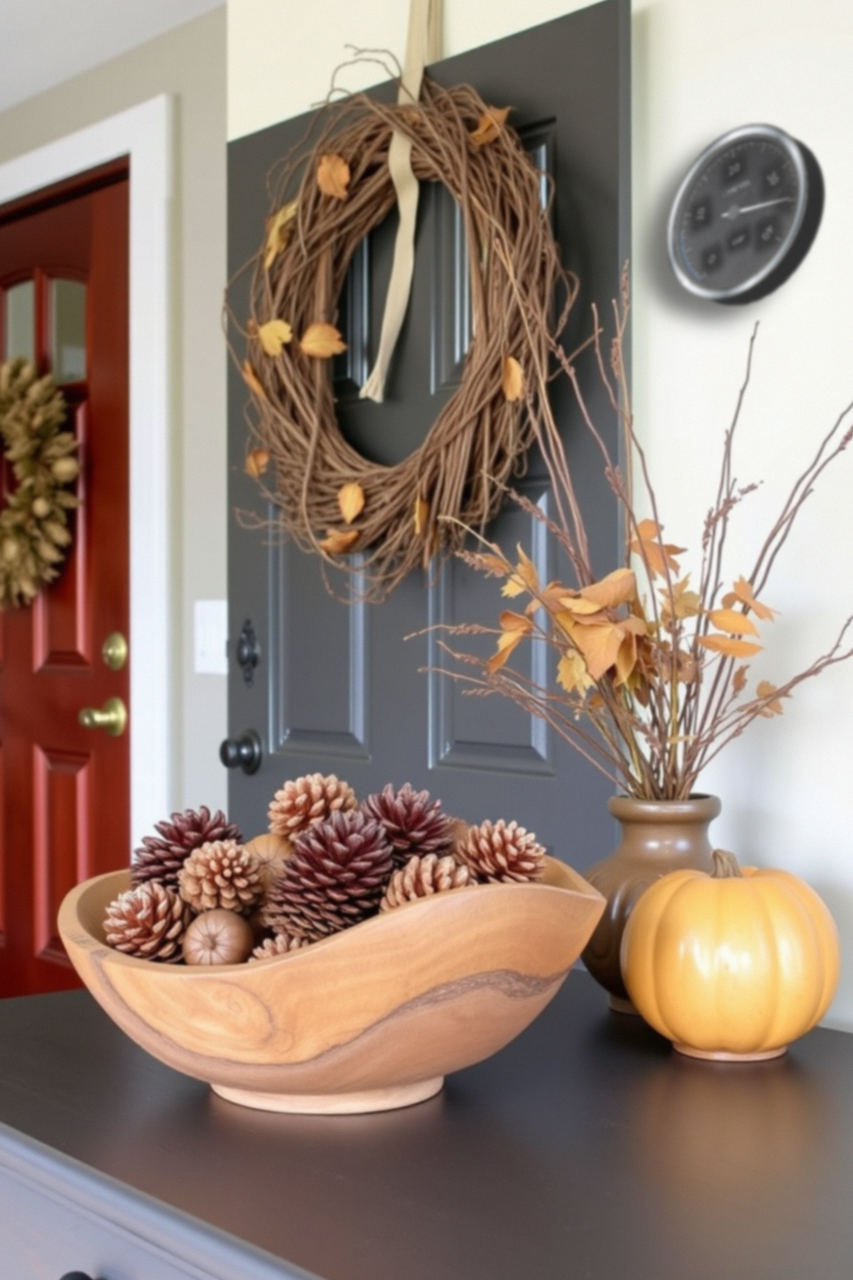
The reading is **35** bar
